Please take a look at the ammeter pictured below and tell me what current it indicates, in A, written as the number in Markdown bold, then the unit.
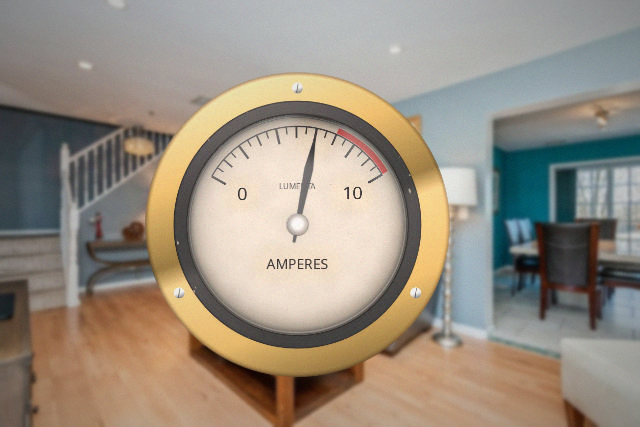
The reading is **6** A
